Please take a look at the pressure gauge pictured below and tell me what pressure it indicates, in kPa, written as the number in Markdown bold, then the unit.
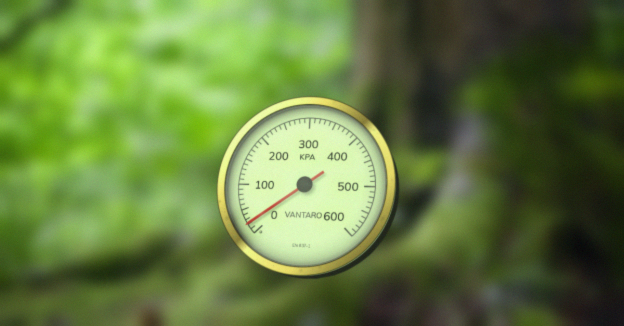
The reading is **20** kPa
